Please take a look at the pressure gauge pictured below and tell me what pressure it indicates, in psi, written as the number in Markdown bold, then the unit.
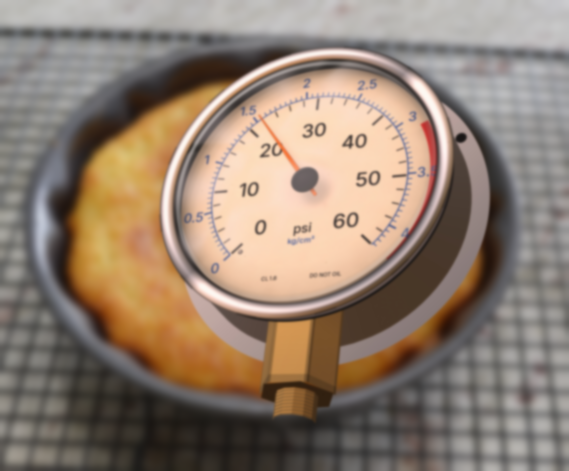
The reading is **22** psi
